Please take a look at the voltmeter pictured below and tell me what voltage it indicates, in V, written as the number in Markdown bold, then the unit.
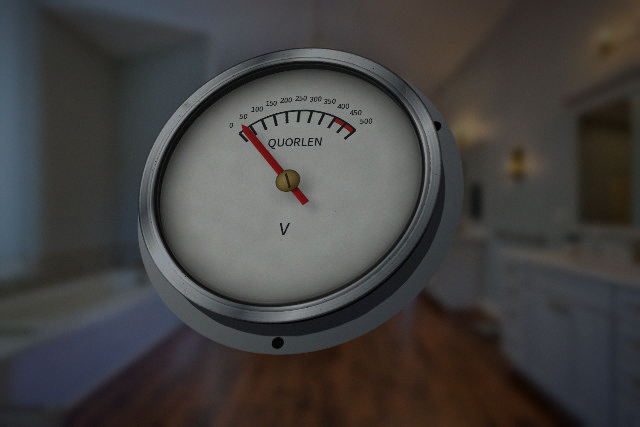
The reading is **25** V
